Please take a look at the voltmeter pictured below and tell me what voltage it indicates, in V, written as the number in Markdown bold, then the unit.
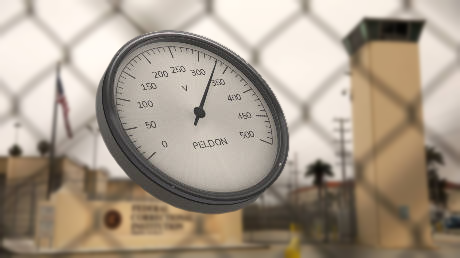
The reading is **330** V
